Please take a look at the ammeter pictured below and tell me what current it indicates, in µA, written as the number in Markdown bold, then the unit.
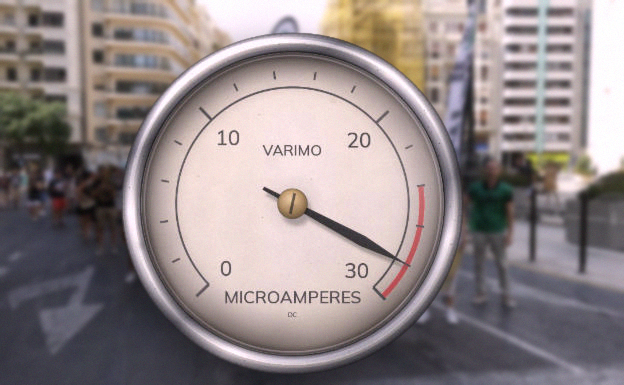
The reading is **28** µA
